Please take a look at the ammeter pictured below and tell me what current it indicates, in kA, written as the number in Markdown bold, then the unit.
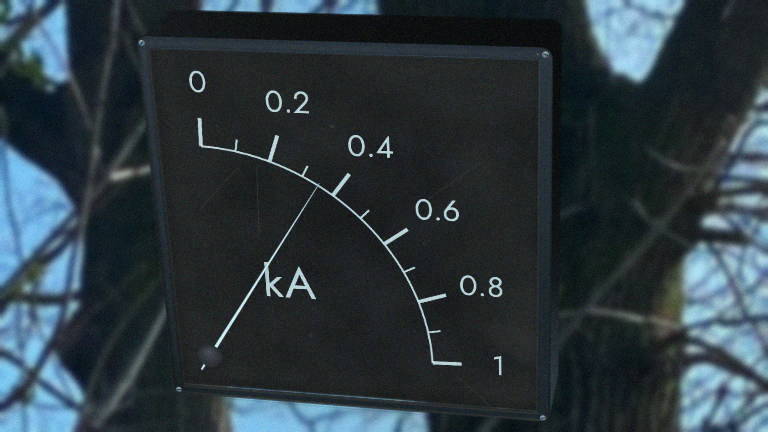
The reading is **0.35** kA
